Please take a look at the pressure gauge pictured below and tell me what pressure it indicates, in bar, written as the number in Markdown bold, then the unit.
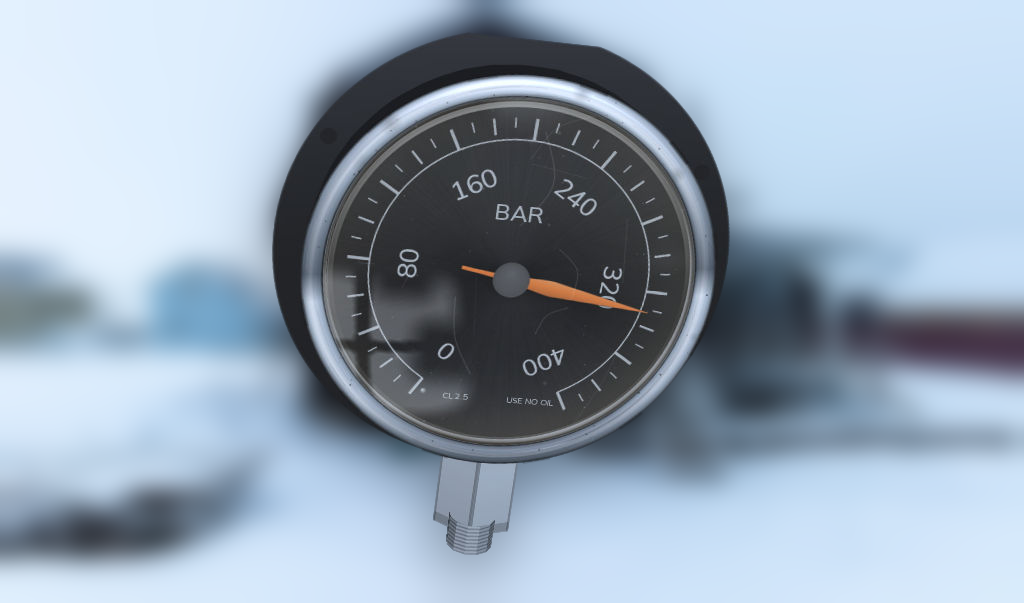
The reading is **330** bar
